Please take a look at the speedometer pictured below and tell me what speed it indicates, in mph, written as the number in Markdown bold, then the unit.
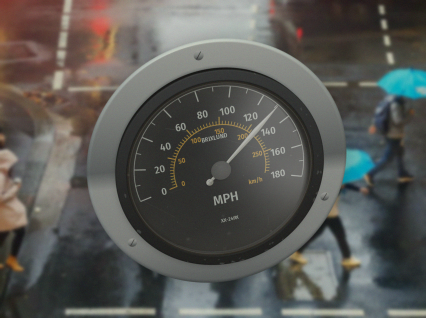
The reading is **130** mph
